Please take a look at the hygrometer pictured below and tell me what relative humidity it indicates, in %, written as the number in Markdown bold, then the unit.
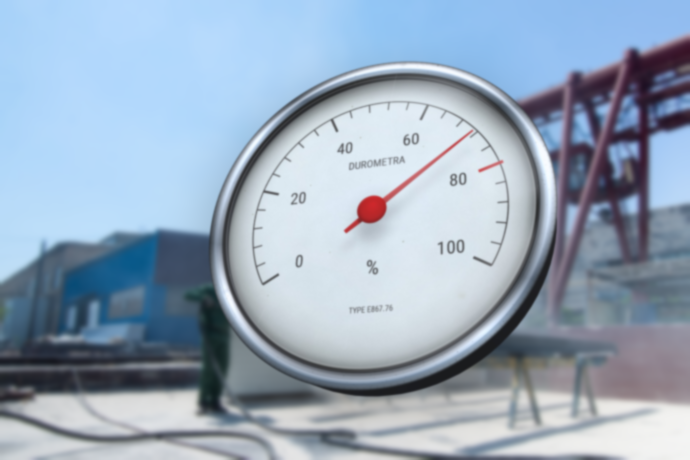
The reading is **72** %
